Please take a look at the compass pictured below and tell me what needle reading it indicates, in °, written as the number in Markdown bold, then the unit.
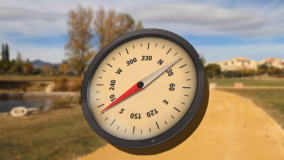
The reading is **200** °
